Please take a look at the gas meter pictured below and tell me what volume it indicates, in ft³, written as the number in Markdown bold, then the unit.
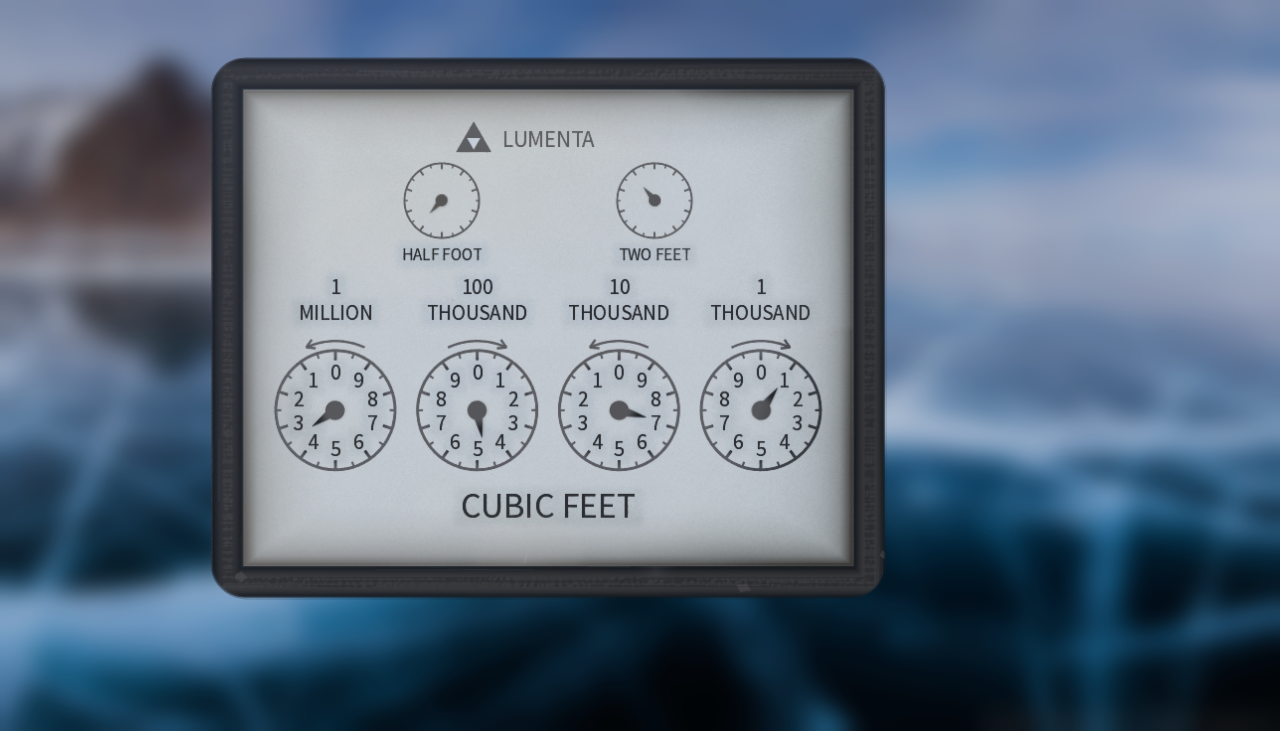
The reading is **347100** ft³
